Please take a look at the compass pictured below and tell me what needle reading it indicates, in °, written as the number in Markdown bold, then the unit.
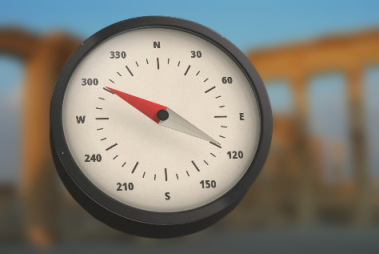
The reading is **300** °
